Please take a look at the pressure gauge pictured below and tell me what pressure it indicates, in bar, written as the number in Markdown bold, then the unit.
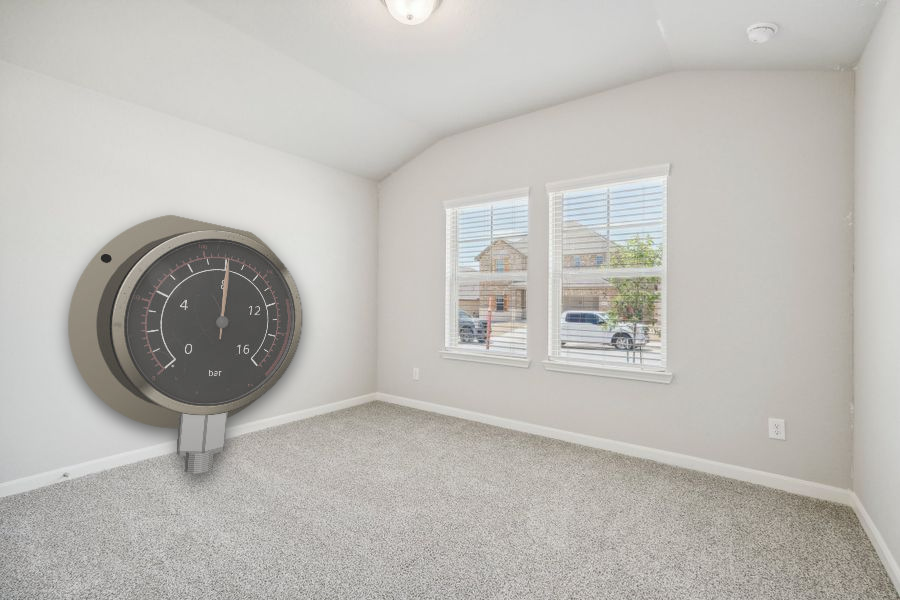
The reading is **8** bar
